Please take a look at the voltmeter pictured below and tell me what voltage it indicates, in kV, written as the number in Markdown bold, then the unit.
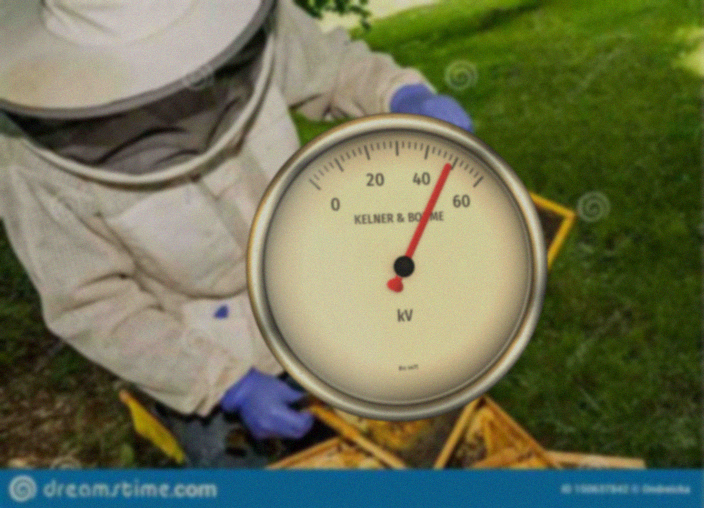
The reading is **48** kV
